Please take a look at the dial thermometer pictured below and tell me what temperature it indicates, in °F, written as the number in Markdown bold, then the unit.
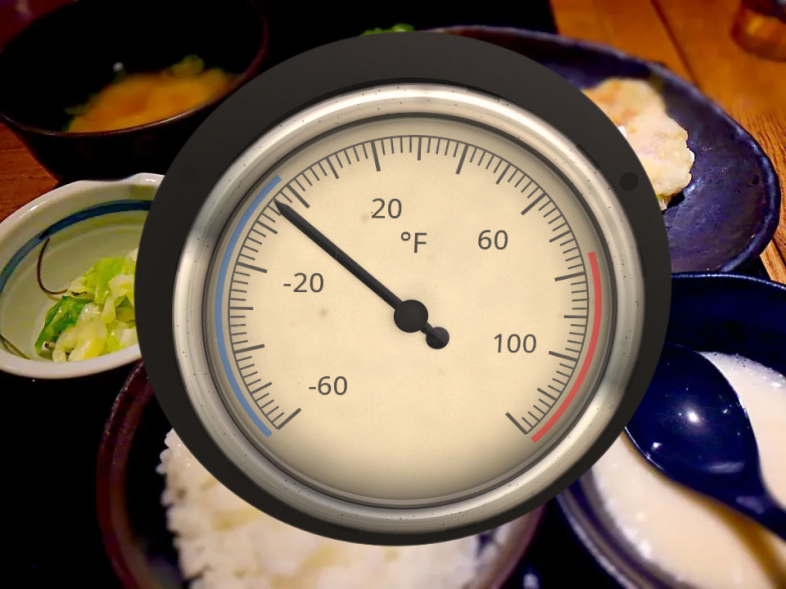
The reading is **-4** °F
